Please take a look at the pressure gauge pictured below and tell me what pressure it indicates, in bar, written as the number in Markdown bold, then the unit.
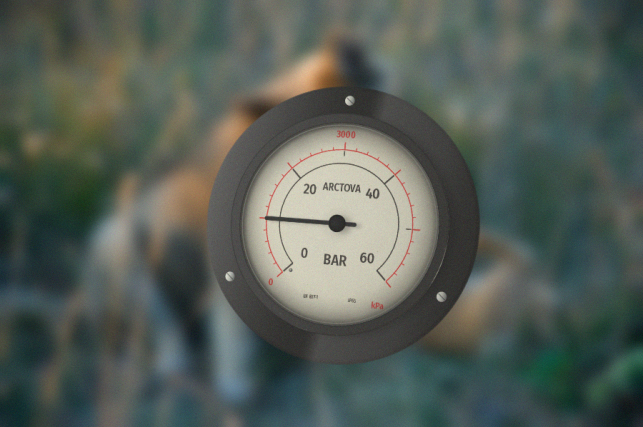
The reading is **10** bar
